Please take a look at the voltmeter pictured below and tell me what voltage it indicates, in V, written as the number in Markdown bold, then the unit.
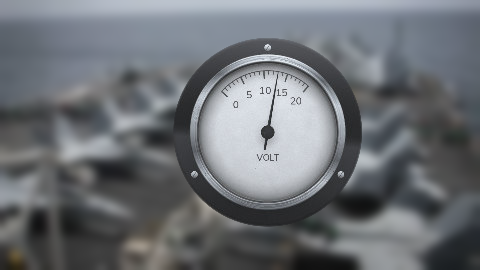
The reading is **13** V
